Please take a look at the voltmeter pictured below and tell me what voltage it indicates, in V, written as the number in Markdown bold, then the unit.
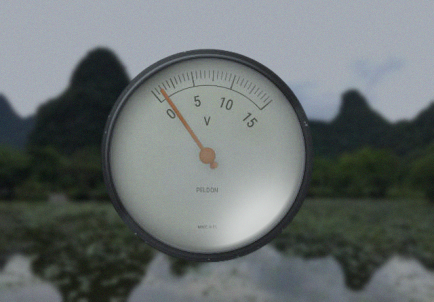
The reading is **1** V
